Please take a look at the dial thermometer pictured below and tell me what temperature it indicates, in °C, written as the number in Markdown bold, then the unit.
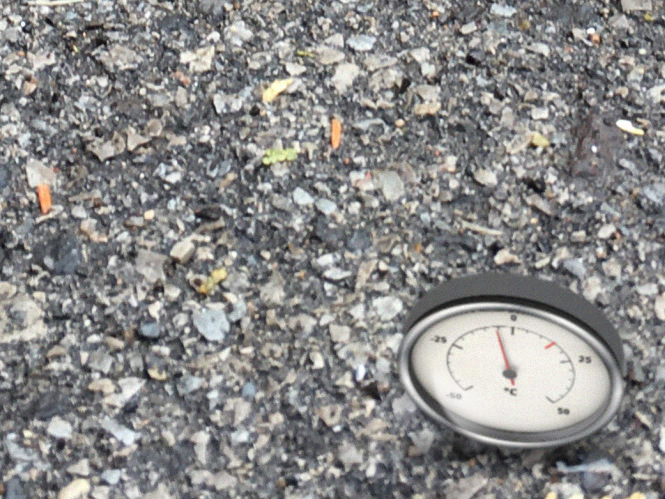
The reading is **-5** °C
